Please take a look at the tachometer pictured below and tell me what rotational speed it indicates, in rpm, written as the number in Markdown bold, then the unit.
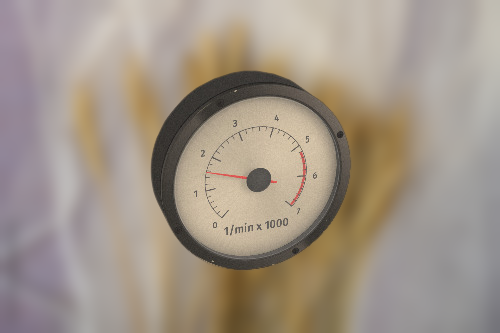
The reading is **1600** rpm
